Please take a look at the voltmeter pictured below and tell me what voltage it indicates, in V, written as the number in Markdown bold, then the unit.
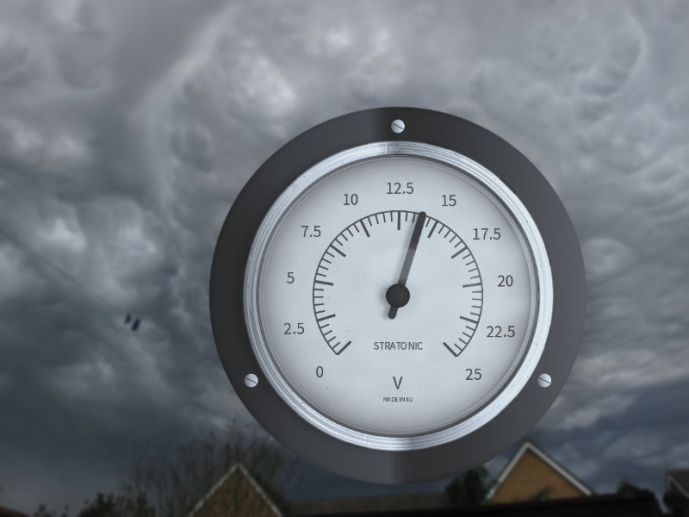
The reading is **14** V
